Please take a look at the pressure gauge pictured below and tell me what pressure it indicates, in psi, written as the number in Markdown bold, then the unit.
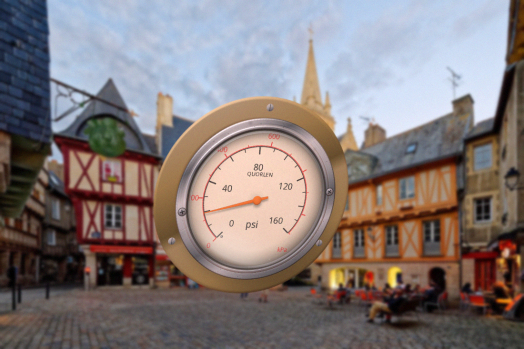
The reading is **20** psi
